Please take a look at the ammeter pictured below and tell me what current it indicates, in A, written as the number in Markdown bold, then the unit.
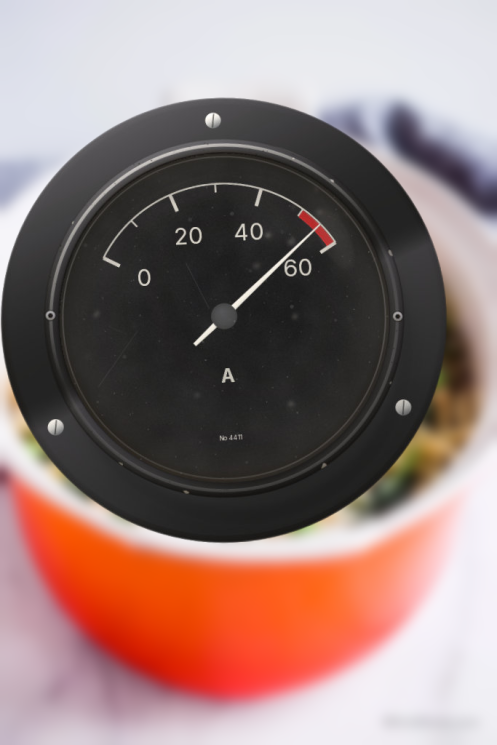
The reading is **55** A
